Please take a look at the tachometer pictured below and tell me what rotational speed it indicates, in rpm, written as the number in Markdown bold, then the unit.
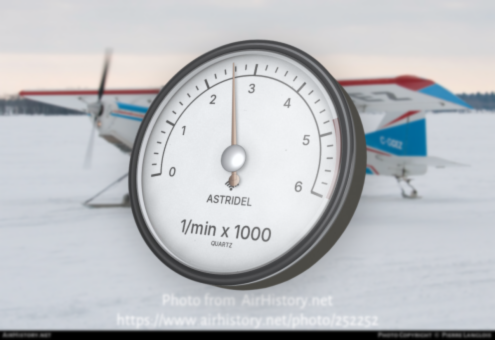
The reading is **2600** rpm
